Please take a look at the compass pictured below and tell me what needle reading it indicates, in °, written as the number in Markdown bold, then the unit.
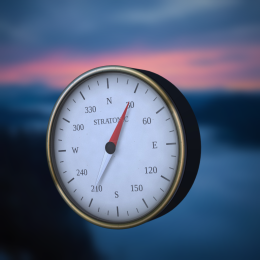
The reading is **30** °
